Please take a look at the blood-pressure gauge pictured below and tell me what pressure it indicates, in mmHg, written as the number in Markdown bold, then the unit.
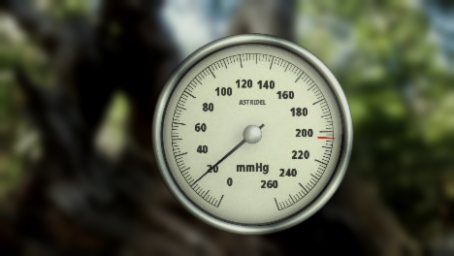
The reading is **20** mmHg
